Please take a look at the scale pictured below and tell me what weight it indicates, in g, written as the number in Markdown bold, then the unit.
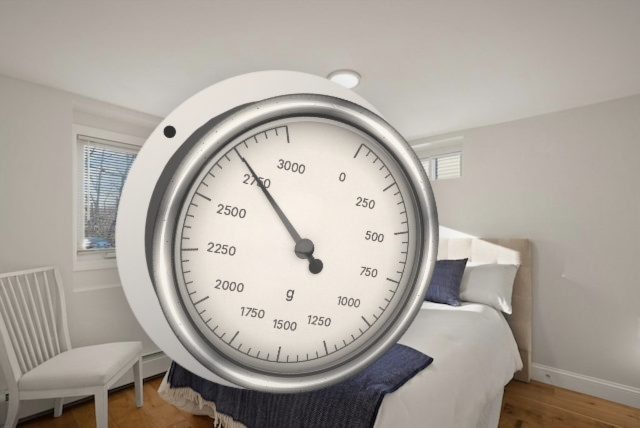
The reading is **2750** g
